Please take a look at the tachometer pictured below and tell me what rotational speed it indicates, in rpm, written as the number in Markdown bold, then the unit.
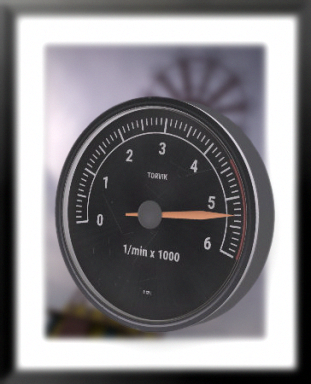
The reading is **5300** rpm
